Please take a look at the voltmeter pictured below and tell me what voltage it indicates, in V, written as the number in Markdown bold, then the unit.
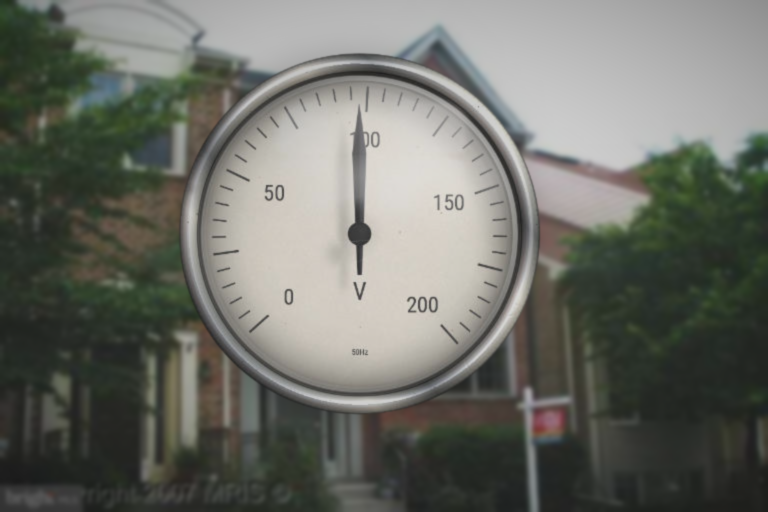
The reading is **97.5** V
